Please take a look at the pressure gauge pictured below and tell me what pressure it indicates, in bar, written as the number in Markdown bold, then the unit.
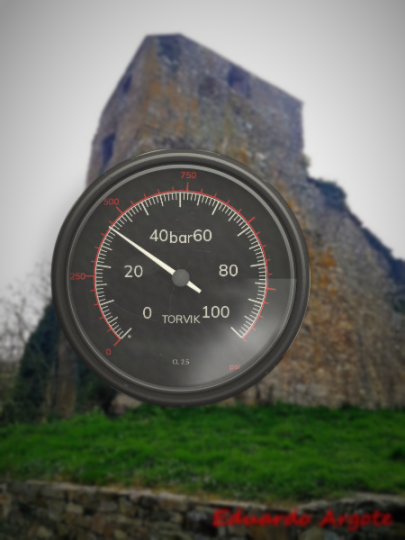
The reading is **30** bar
